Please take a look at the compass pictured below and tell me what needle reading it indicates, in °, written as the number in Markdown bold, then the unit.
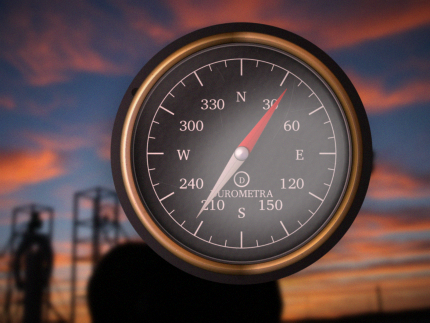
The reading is **35** °
